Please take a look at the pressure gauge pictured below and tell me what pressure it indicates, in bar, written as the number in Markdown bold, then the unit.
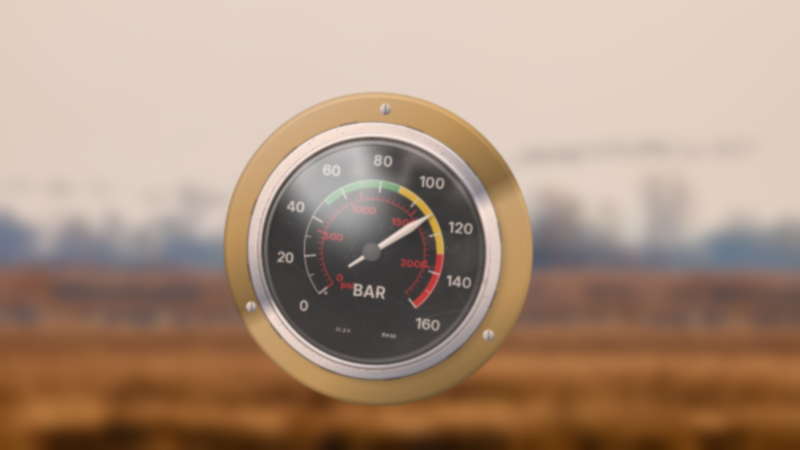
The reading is **110** bar
